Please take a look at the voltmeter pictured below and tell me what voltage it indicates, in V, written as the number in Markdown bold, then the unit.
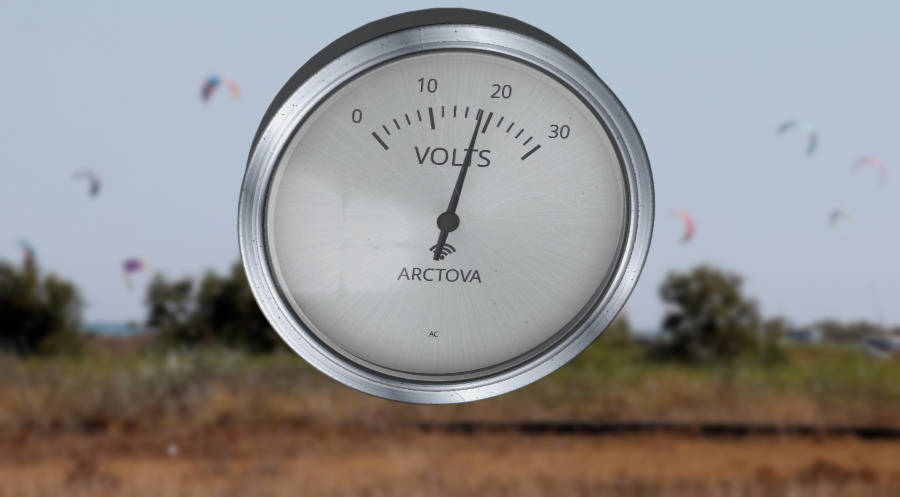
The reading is **18** V
